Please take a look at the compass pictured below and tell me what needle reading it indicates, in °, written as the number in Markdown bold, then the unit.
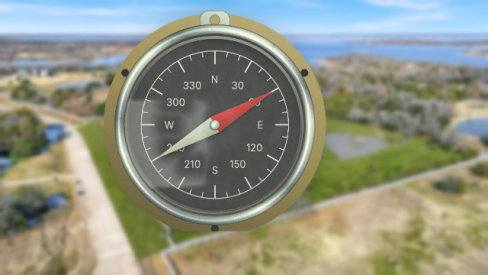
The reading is **60** °
